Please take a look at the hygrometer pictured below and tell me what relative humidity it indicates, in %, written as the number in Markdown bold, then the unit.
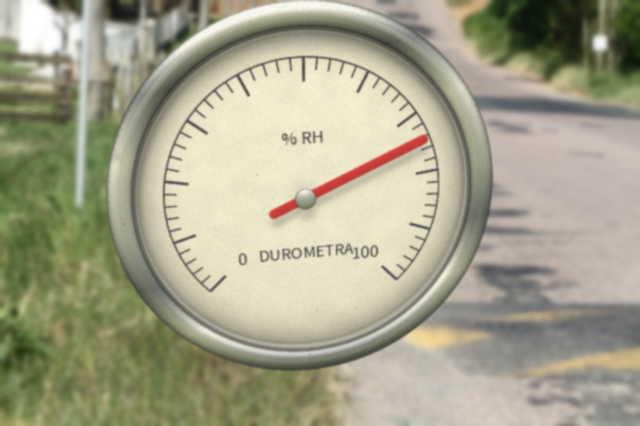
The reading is **74** %
